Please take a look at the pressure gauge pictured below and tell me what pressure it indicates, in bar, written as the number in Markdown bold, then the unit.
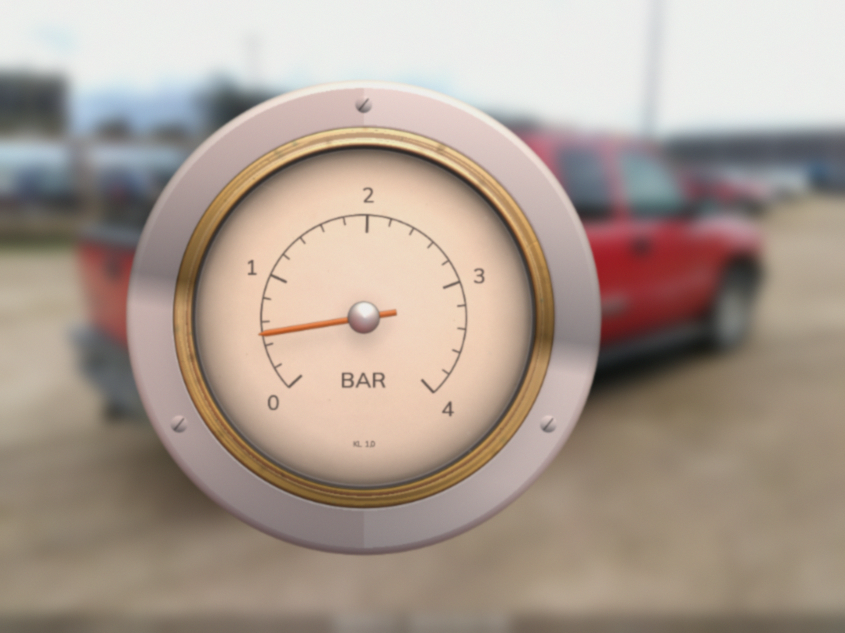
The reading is **0.5** bar
